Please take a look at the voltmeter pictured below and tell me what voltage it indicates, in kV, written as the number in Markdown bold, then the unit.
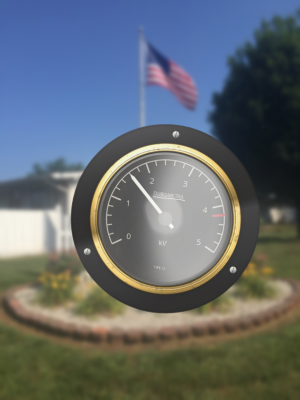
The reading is **1.6** kV
